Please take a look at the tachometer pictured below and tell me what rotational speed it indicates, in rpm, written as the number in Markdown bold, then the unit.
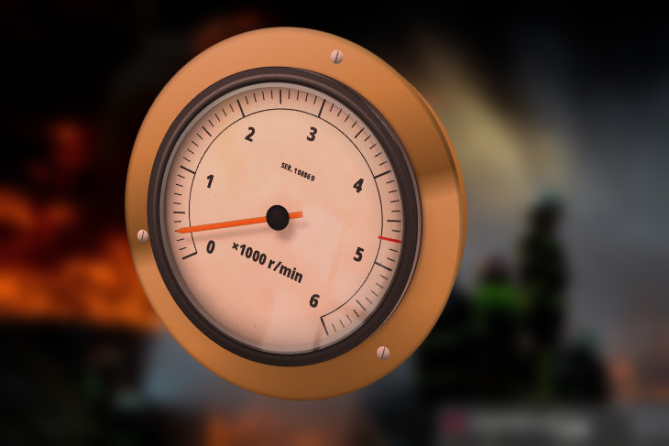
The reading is **300** rpm
